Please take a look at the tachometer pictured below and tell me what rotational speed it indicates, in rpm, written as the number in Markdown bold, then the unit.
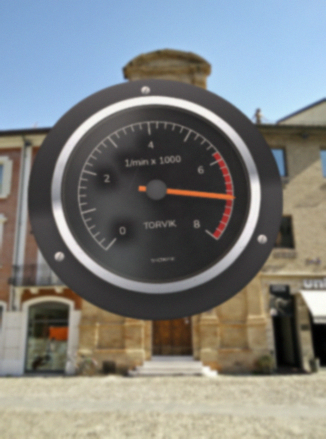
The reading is **7000** rpm
